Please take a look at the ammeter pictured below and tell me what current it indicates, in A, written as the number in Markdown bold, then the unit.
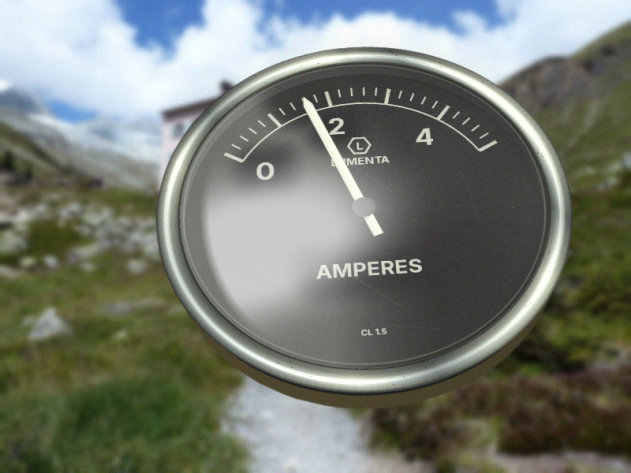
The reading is **1.6** A
